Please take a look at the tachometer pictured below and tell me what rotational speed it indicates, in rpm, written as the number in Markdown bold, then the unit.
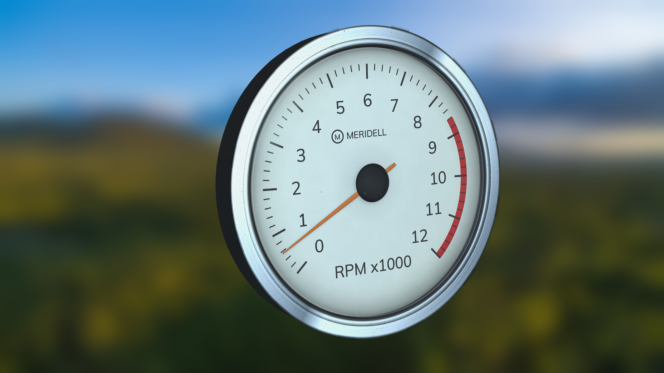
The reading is **600** rpm
